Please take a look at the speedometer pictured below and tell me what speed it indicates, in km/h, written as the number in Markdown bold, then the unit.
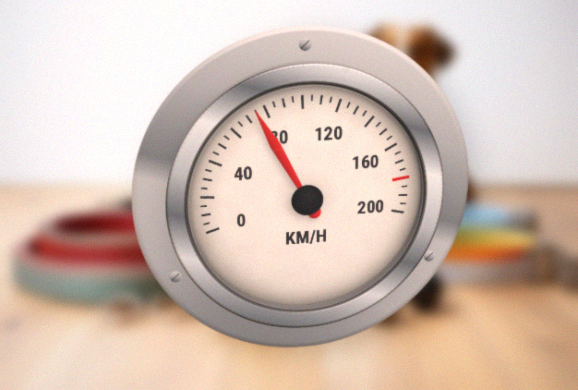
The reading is **75** km/h
